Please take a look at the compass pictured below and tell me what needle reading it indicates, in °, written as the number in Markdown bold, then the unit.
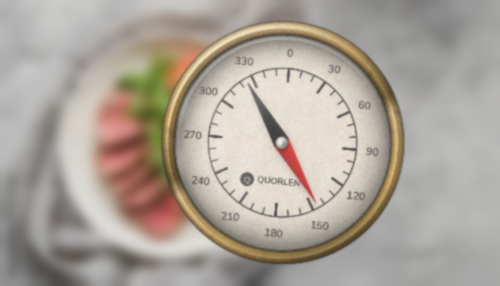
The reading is **145** °
